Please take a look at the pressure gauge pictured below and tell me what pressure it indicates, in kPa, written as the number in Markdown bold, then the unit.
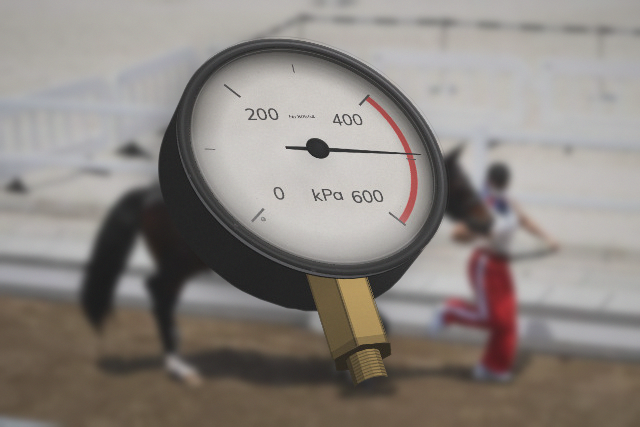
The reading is **500** kPa
